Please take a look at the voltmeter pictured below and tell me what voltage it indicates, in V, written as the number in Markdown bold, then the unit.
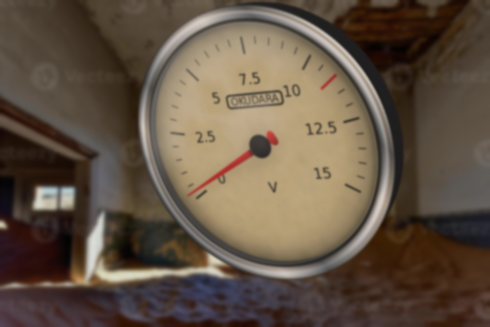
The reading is **0.25** V
